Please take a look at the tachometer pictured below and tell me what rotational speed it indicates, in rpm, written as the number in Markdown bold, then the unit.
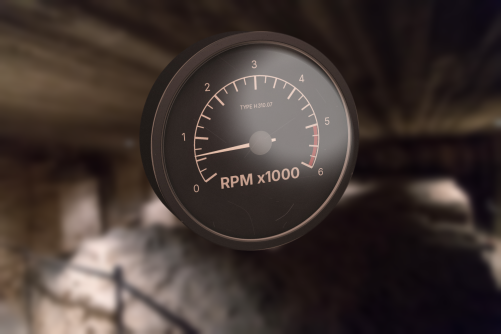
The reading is **625** rpm
